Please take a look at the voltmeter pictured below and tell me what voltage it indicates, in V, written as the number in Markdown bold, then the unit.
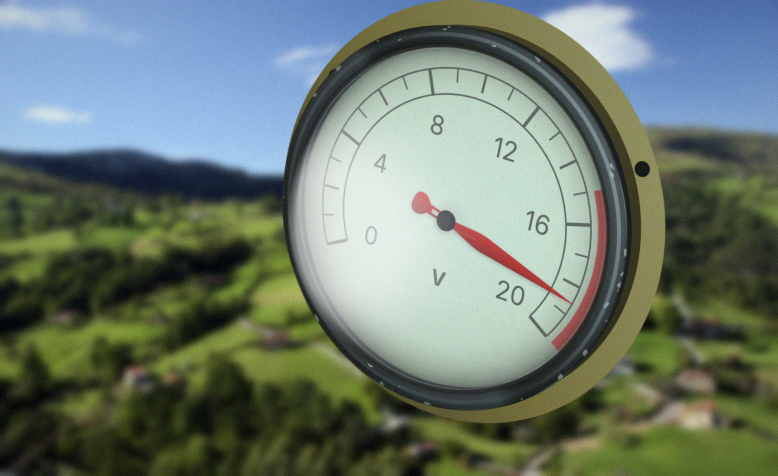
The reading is **18.5** V
